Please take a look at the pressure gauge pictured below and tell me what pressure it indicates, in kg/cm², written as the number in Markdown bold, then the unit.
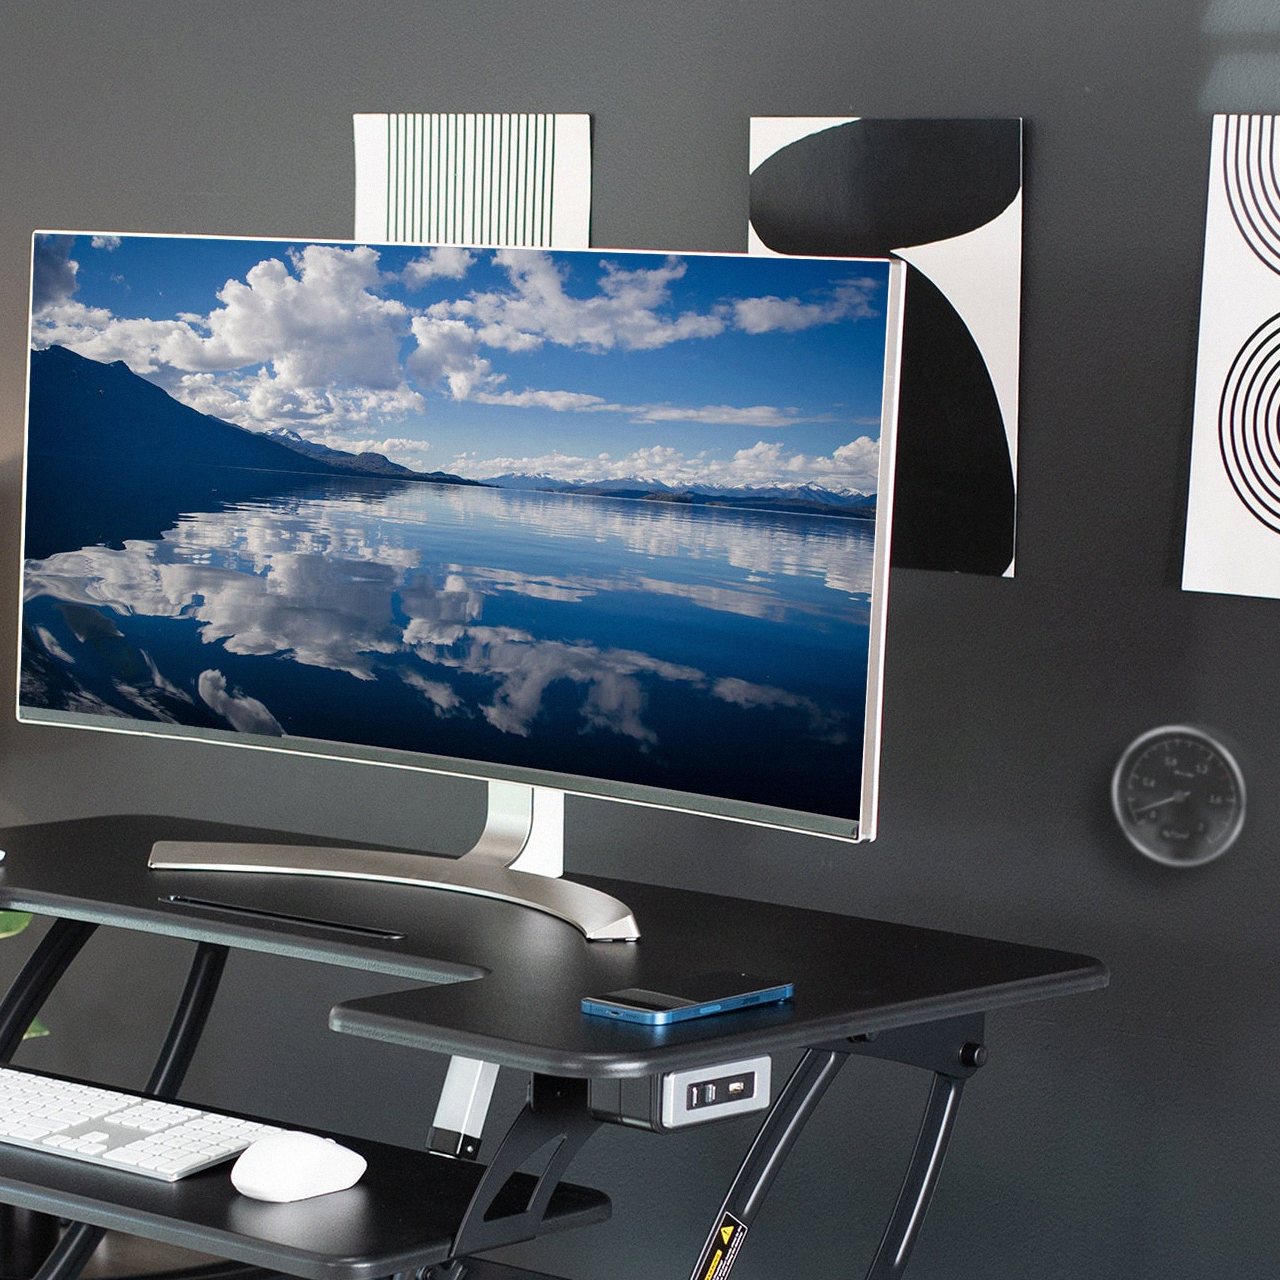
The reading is **0.1** kg/cm²
